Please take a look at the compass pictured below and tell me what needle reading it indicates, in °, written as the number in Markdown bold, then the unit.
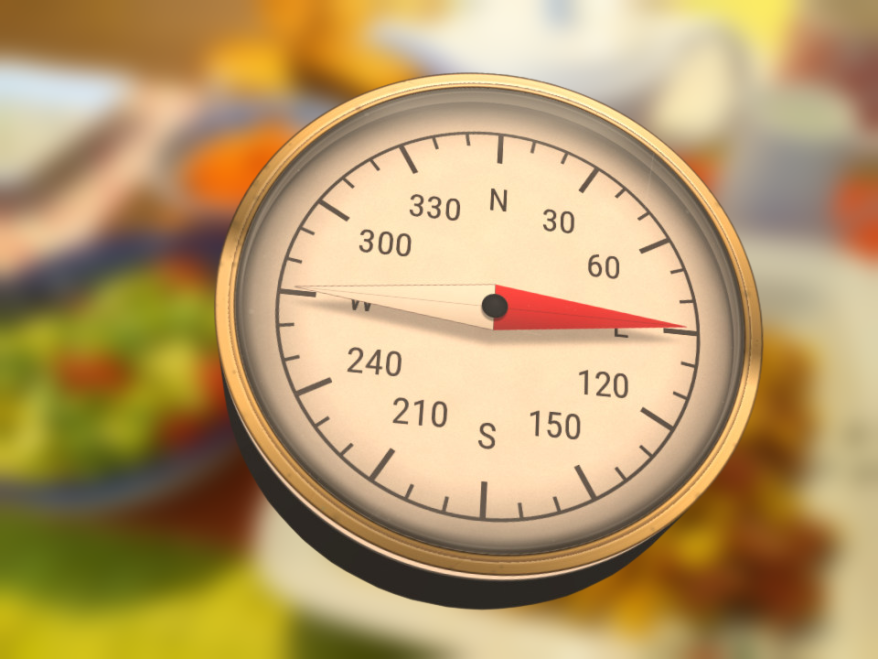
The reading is **90** °
